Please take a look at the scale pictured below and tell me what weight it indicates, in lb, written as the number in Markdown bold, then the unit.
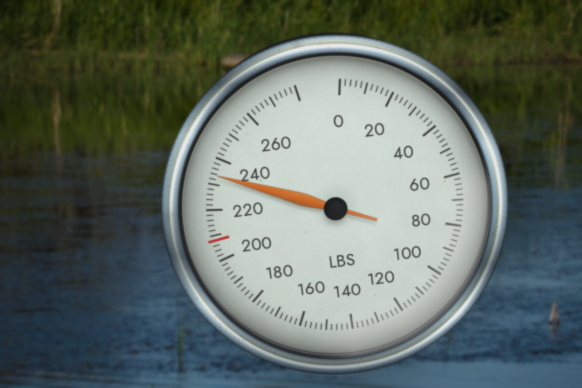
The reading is **234** lb
